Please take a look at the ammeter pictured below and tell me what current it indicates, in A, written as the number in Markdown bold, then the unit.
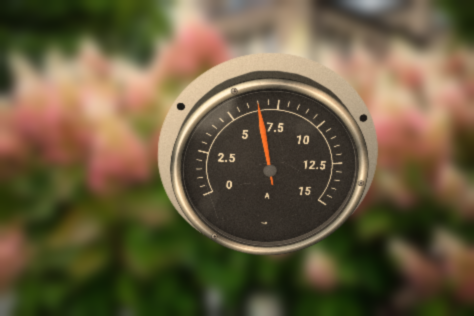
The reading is **6.5** A
